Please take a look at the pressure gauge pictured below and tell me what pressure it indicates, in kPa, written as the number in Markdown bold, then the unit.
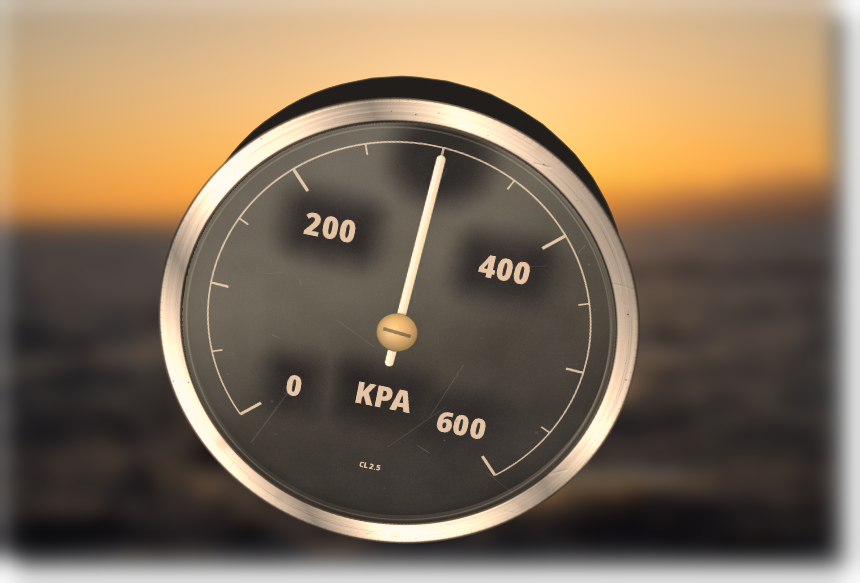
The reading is **300** kPa
